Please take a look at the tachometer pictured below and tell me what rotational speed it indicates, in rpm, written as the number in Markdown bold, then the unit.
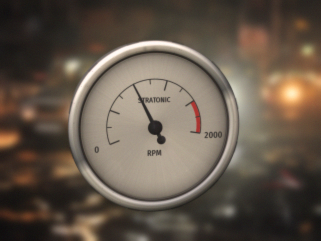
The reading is **800** rpm
